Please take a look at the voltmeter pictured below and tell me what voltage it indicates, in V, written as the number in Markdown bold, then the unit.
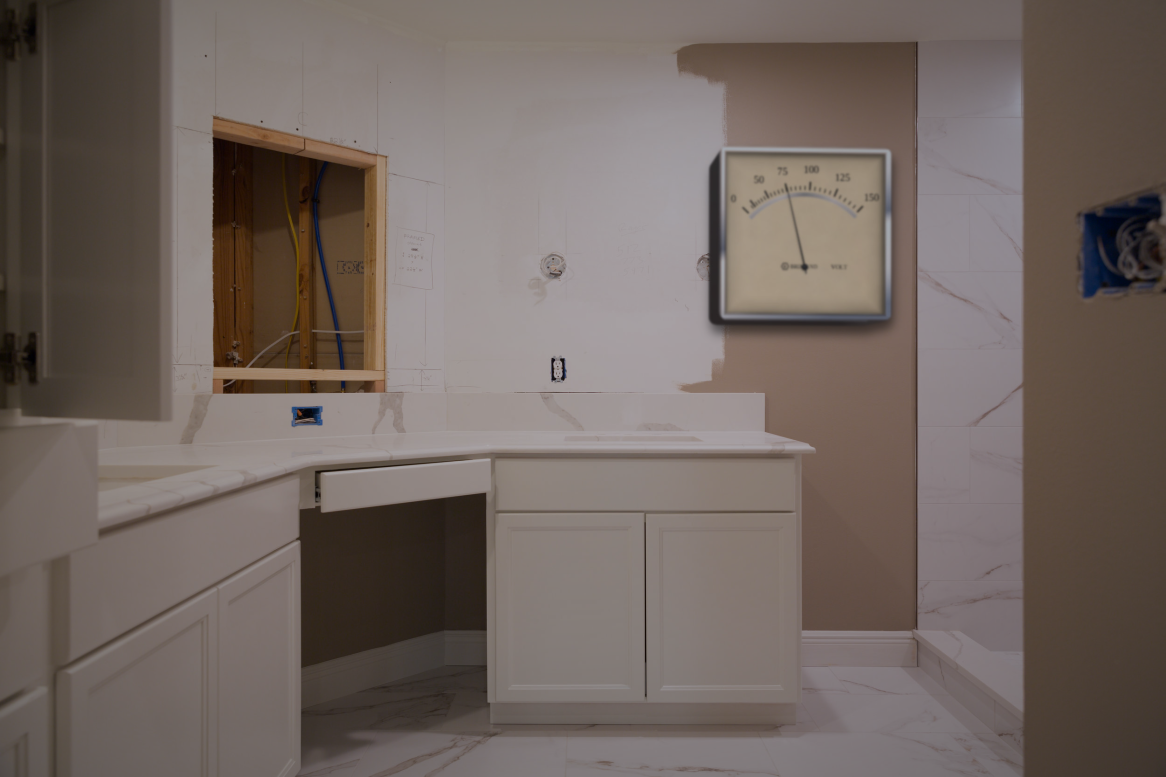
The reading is **75** V
